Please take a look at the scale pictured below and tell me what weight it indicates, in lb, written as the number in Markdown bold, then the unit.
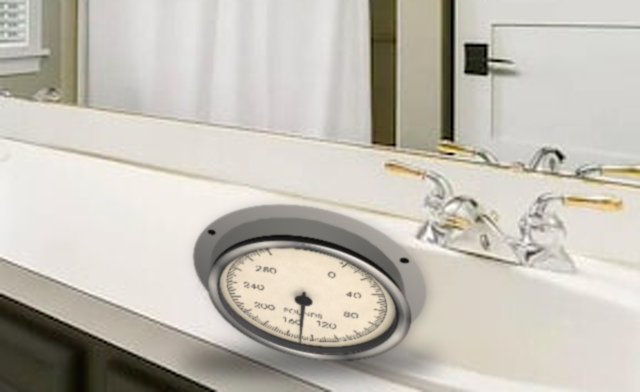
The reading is **150** lb
